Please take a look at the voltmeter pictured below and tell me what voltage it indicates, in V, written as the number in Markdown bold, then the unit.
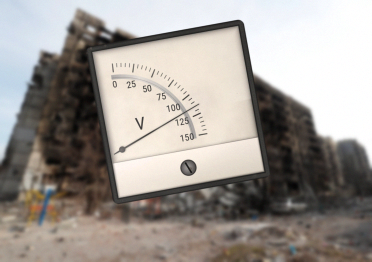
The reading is **115** V
